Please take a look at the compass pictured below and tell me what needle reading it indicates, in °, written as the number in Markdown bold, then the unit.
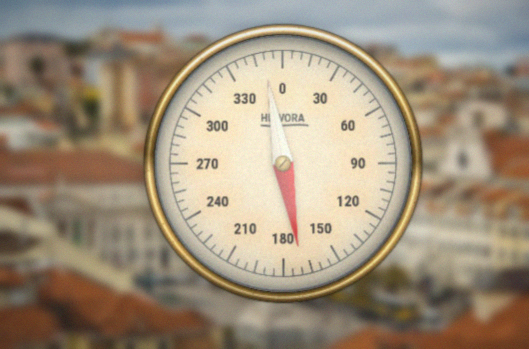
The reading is **170** °
